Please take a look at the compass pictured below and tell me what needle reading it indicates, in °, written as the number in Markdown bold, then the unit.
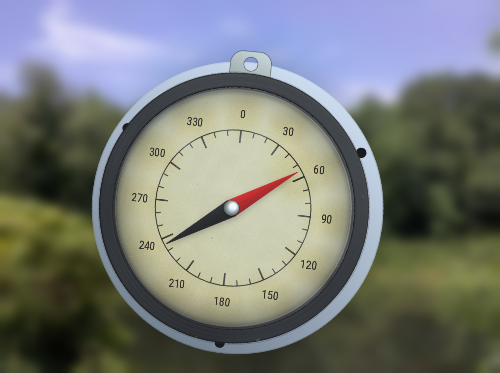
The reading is **55** °
